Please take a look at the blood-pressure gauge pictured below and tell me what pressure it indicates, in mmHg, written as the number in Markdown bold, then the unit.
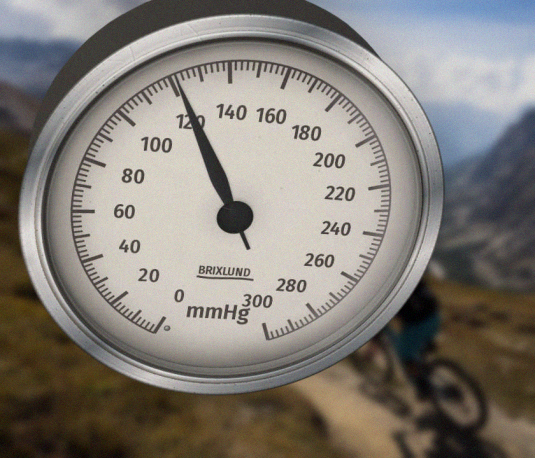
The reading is **122** mmHg
